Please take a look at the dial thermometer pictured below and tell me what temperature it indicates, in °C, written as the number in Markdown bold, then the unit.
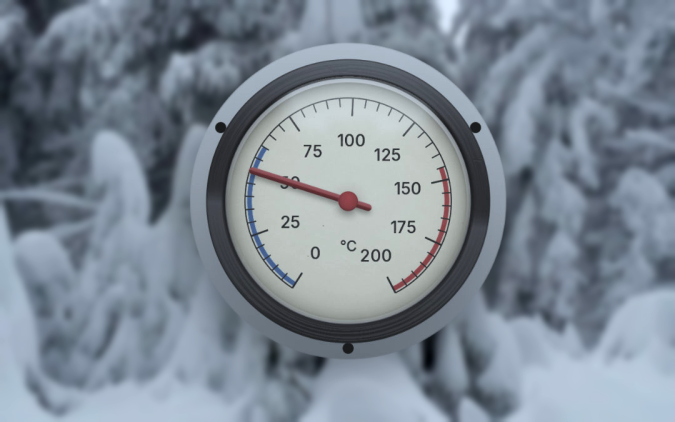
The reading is **50** °C
